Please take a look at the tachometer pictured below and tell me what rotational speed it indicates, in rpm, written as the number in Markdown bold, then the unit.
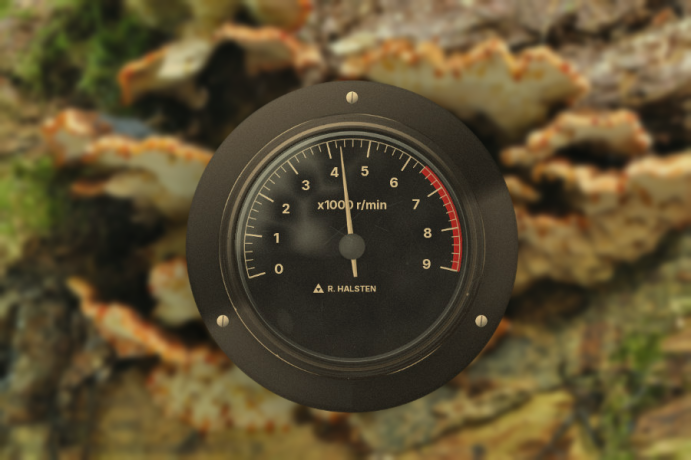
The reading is **4300** rpm
